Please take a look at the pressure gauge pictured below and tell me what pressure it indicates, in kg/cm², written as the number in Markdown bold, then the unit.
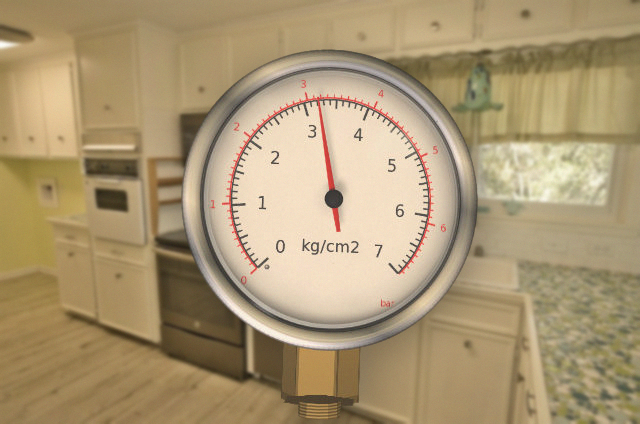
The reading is **3.2** kg/cm²
